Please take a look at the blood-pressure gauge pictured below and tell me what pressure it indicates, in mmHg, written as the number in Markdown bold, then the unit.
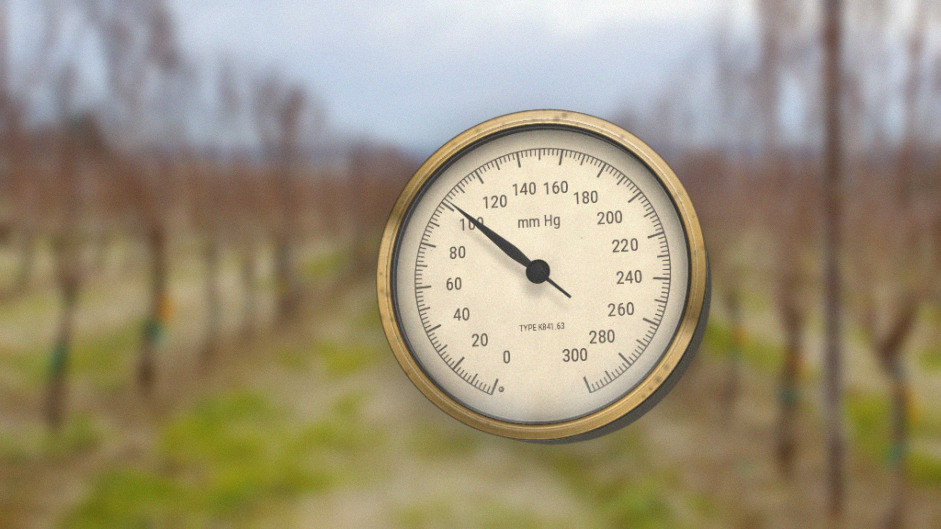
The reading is **102** mmHg
